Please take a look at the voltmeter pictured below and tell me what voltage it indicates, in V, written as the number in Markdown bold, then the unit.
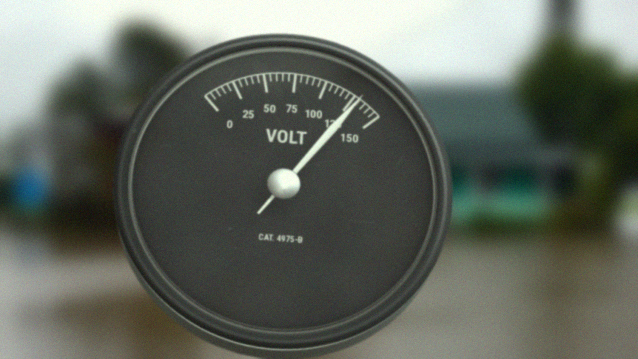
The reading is **130** V
